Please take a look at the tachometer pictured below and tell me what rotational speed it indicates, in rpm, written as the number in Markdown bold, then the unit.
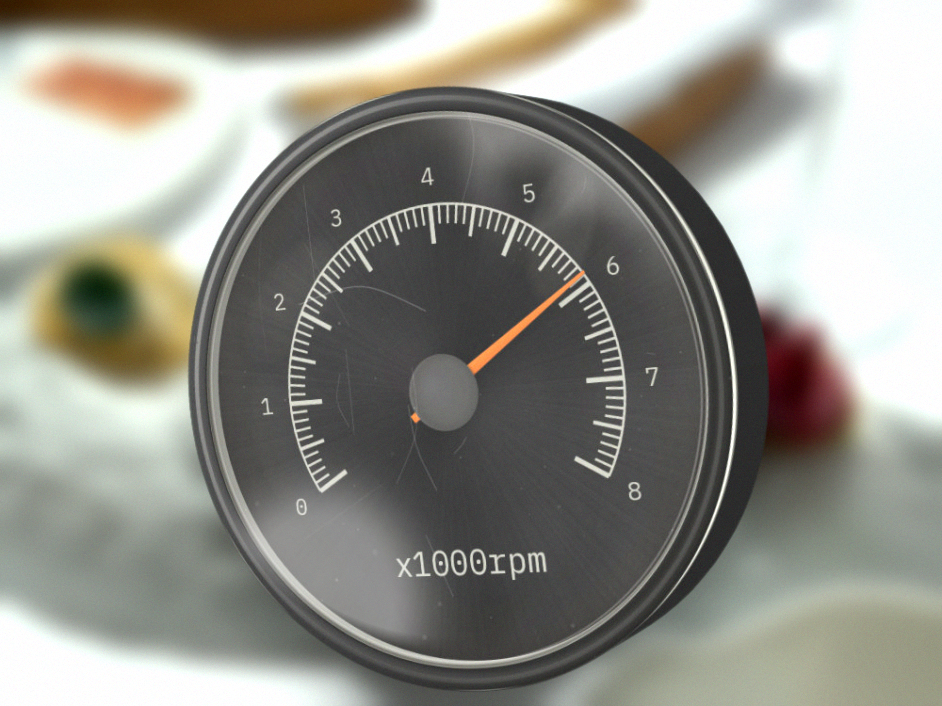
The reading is **5900** rpm
